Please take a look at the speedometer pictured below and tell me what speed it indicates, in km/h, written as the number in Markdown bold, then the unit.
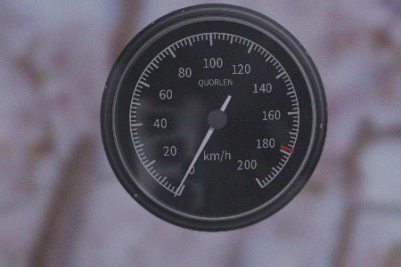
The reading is **2** km/h
